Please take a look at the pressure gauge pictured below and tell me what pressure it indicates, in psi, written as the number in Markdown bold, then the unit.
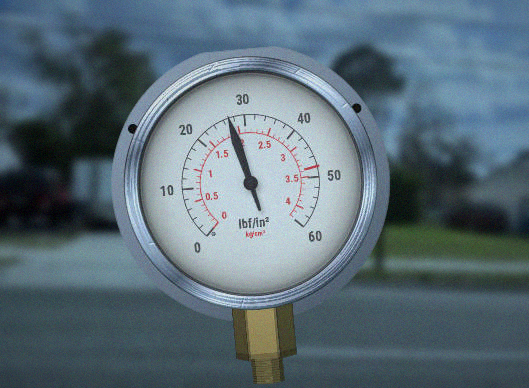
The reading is **27** psi
